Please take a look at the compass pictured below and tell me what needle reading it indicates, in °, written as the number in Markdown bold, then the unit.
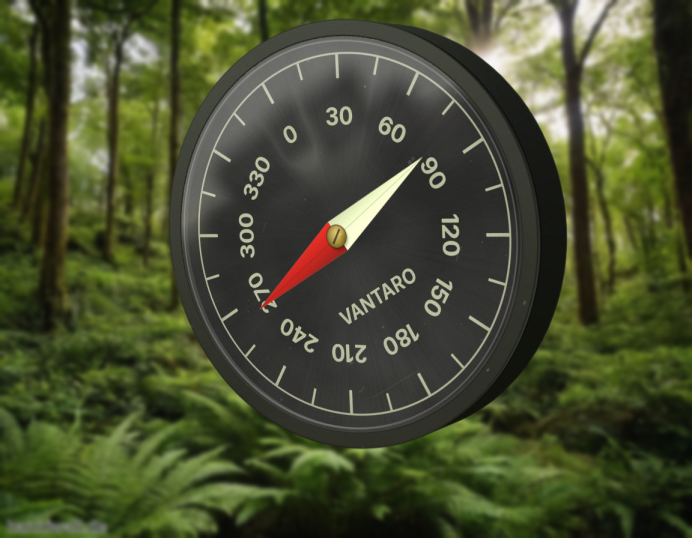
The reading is **262.5** °
